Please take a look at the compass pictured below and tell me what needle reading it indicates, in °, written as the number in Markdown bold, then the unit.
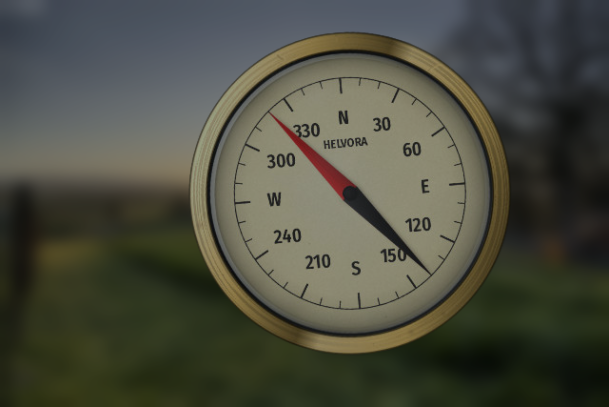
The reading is **320** °
